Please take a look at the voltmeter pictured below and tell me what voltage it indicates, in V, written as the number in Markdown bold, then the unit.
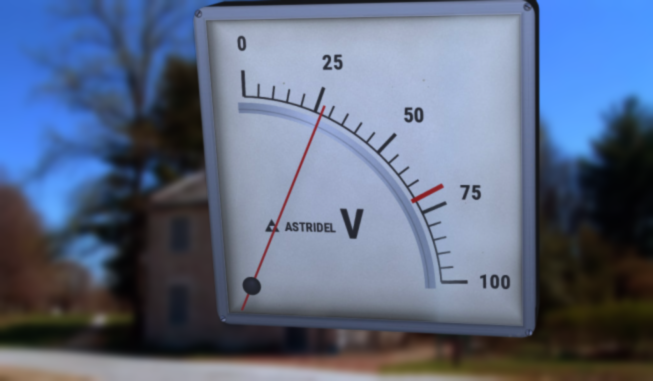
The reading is **27.5** V
